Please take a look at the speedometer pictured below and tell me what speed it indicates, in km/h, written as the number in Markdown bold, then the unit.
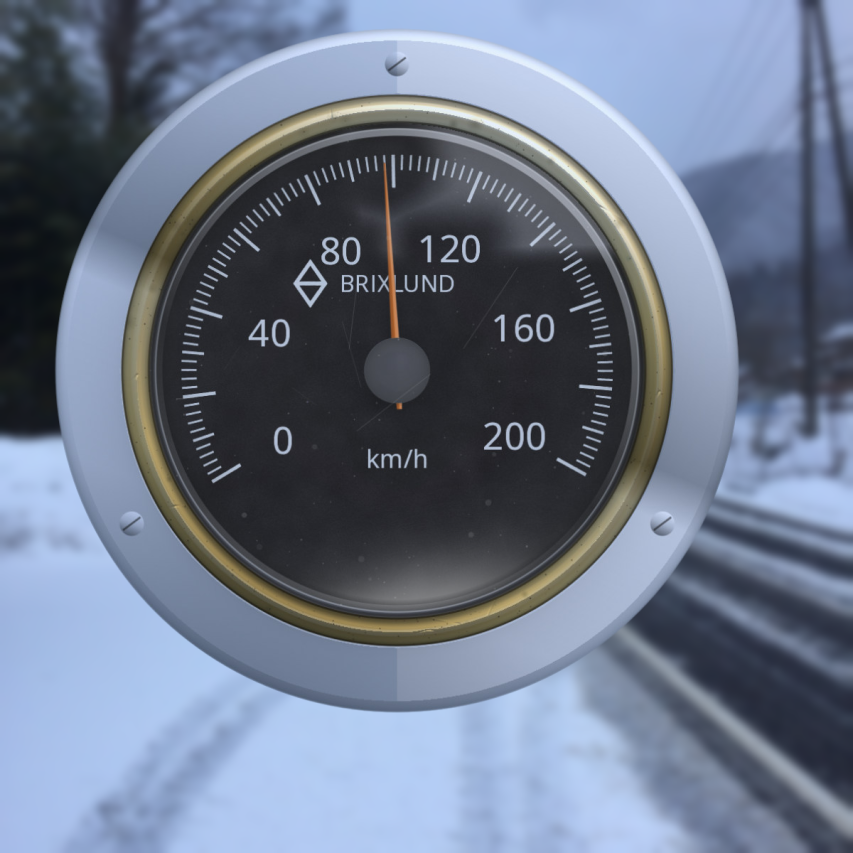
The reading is **98** km/h
